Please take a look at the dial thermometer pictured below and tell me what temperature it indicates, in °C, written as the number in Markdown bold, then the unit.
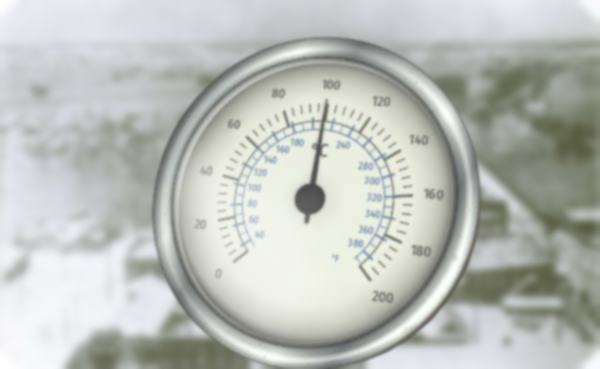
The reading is **100** °C
